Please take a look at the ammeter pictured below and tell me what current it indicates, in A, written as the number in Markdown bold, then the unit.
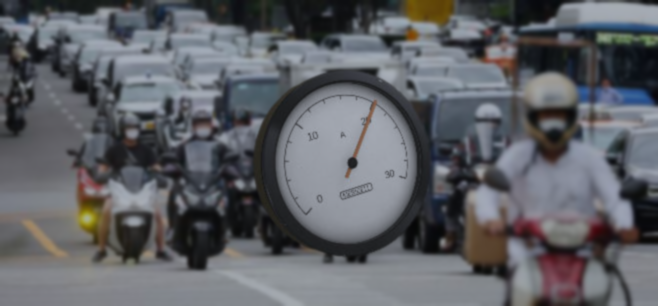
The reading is **20** A
